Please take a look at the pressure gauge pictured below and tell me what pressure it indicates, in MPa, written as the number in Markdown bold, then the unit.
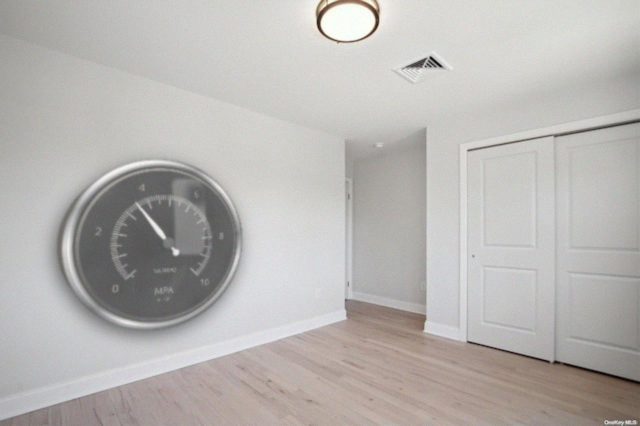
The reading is **3.5** MPa
